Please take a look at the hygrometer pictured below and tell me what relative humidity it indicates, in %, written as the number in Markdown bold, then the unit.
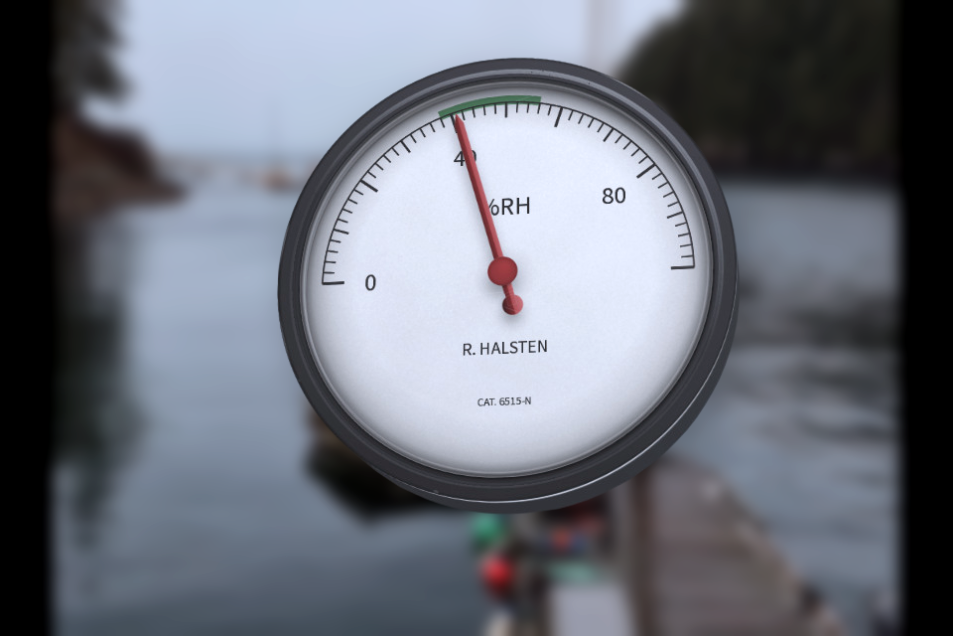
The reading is **41** %
